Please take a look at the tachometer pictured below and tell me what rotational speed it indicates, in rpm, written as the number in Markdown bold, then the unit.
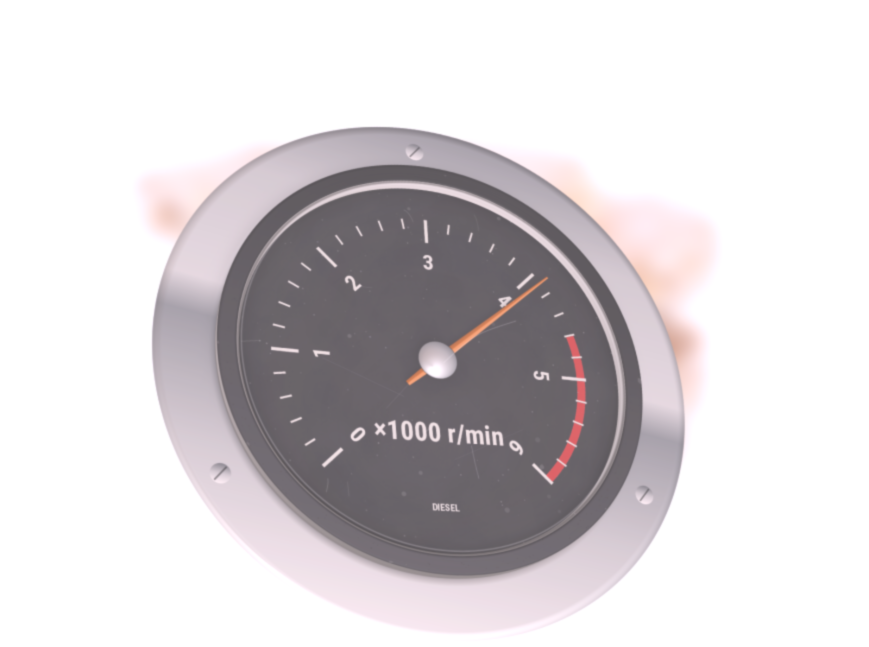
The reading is **4100** rpm
